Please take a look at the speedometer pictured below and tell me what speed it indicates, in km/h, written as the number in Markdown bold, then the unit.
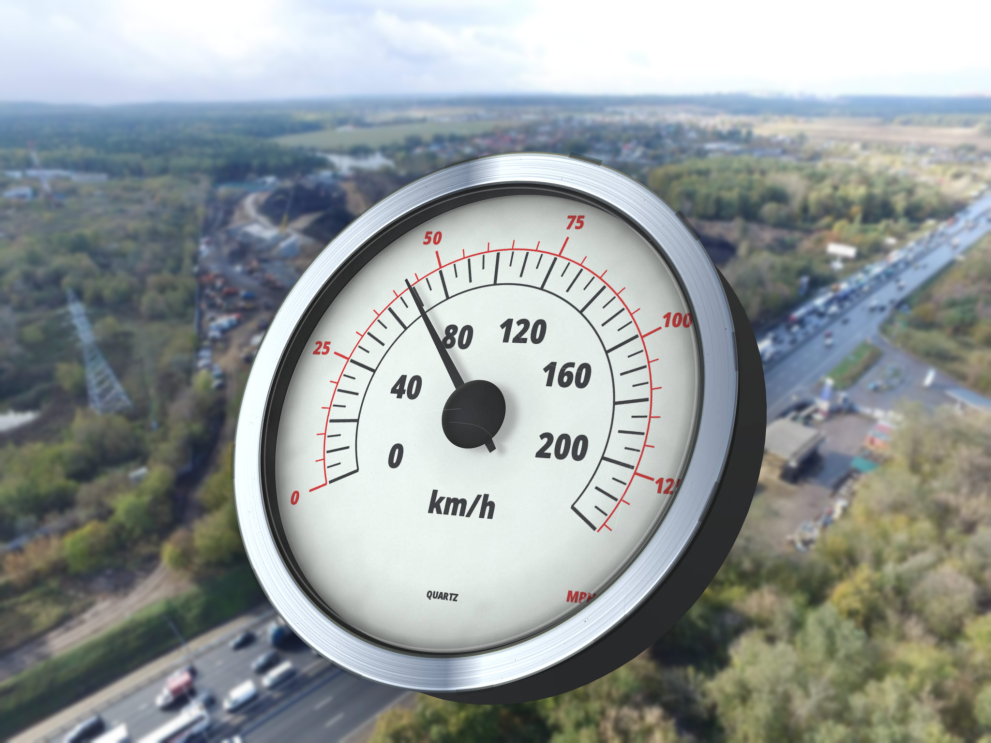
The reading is **70** km/h
